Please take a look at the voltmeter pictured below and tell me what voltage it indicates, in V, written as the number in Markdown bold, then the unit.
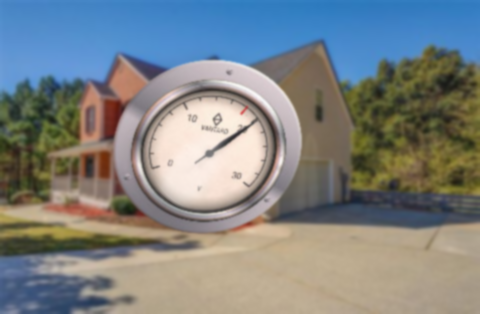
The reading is **20** V
